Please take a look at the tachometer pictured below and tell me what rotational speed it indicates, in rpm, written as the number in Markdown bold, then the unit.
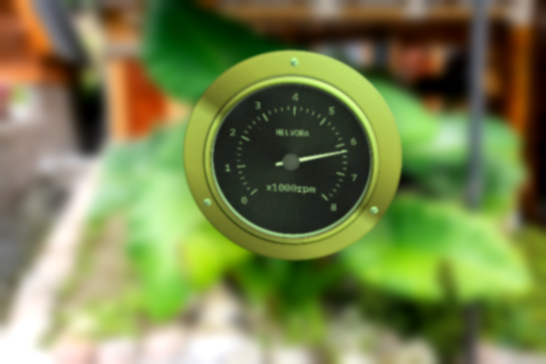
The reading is **6200** rpm
